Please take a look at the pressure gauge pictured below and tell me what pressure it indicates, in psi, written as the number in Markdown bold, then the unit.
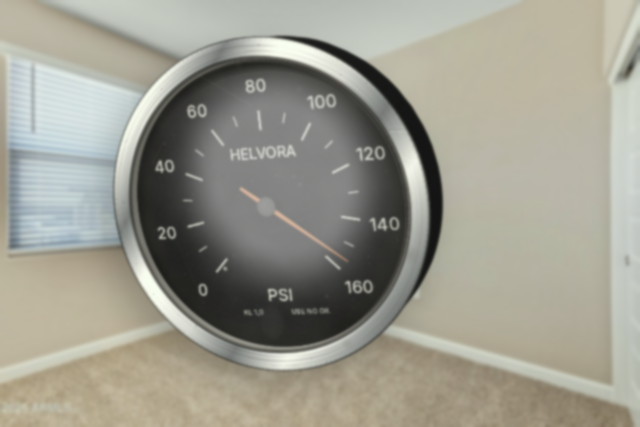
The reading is **155** psi
